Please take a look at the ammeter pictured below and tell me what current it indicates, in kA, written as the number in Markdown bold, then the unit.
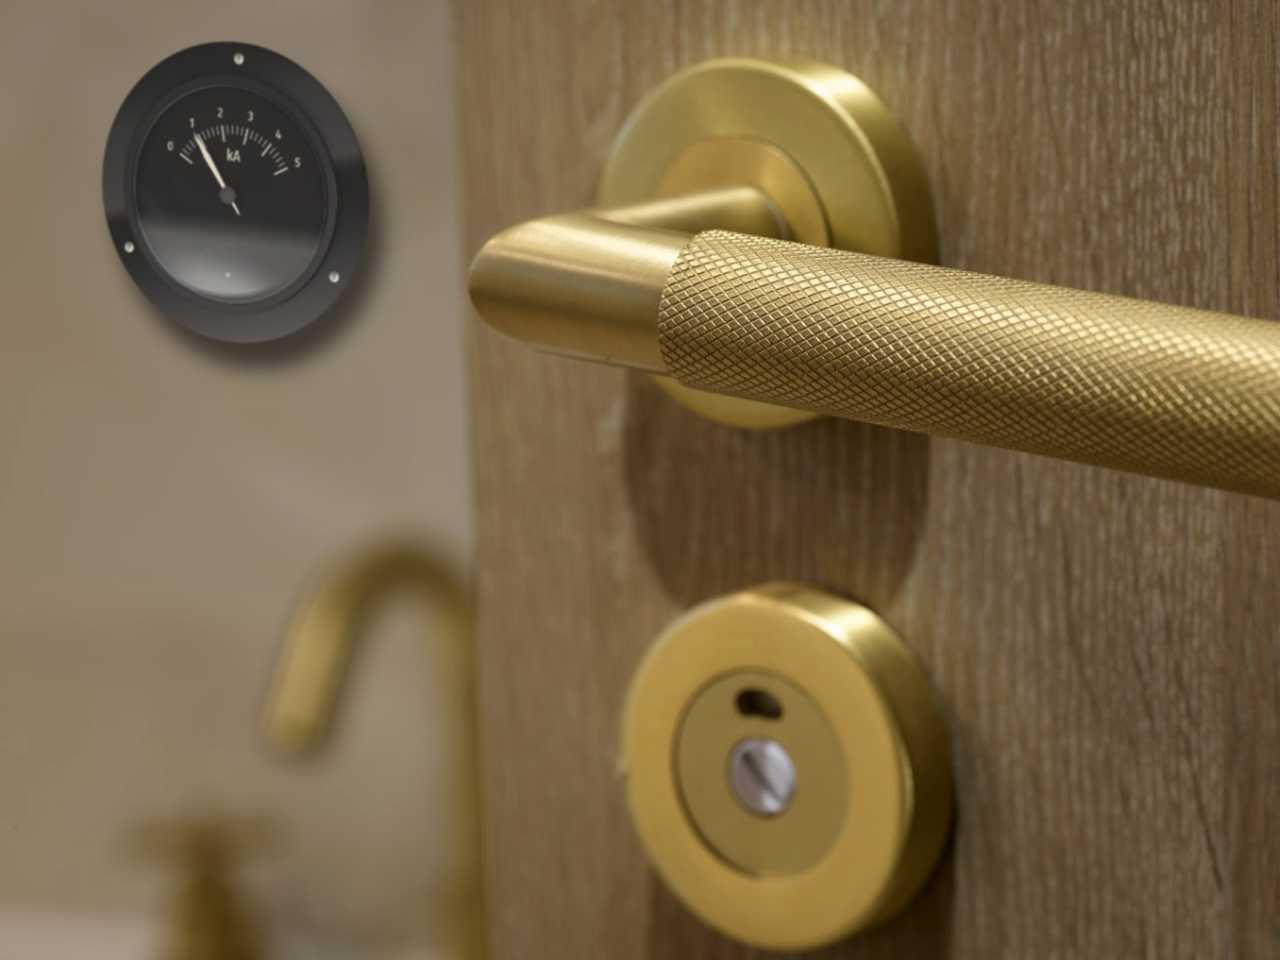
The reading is **1** kA
